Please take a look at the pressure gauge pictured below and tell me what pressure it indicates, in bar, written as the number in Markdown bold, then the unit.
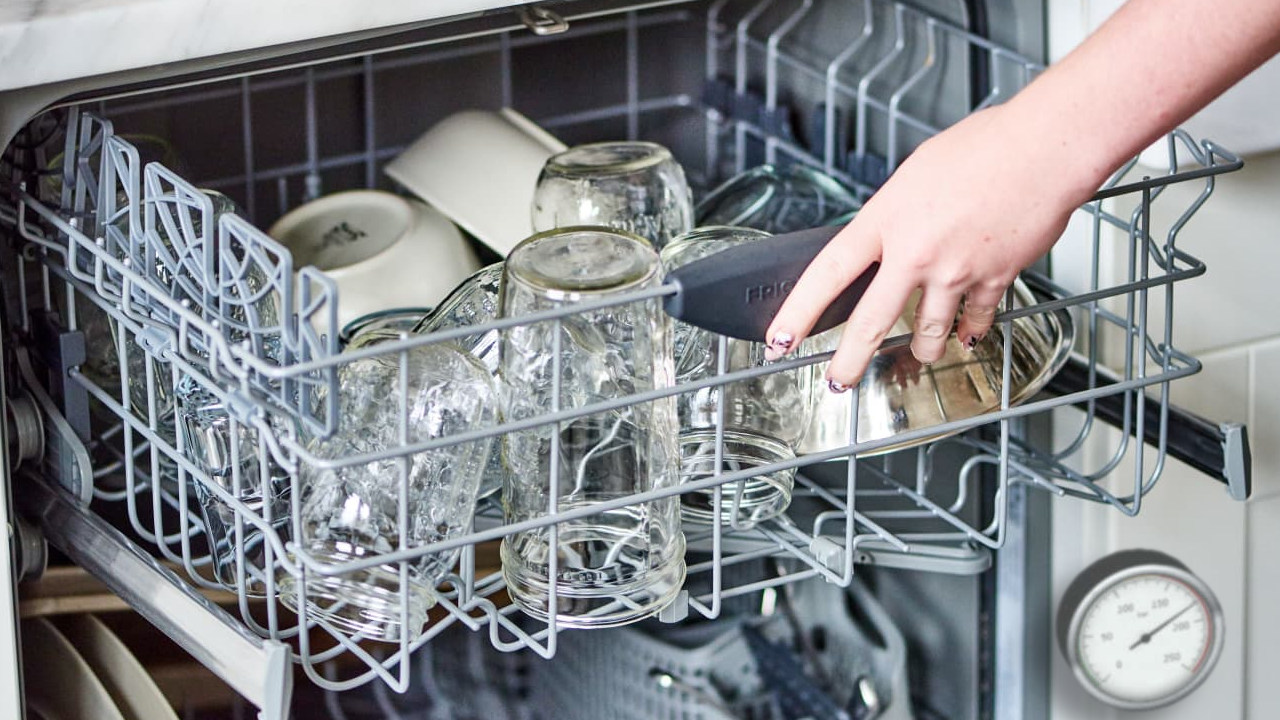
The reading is **180** bar
